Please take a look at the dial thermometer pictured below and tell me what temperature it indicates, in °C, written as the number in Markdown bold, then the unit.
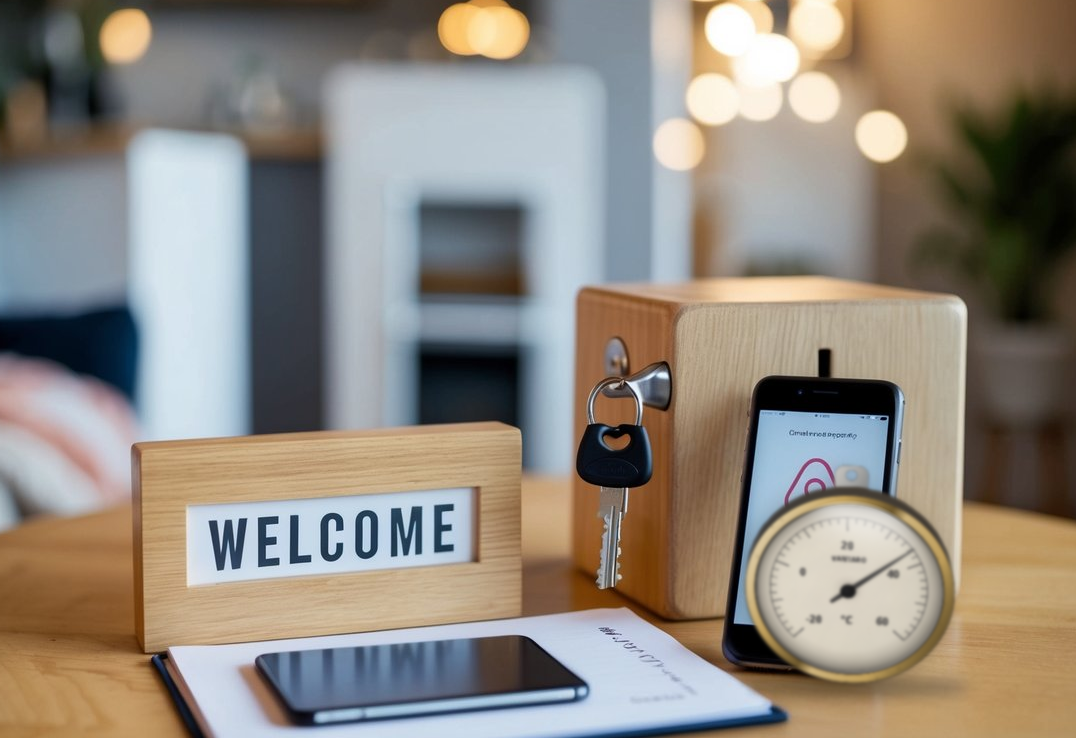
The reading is **36** °C
